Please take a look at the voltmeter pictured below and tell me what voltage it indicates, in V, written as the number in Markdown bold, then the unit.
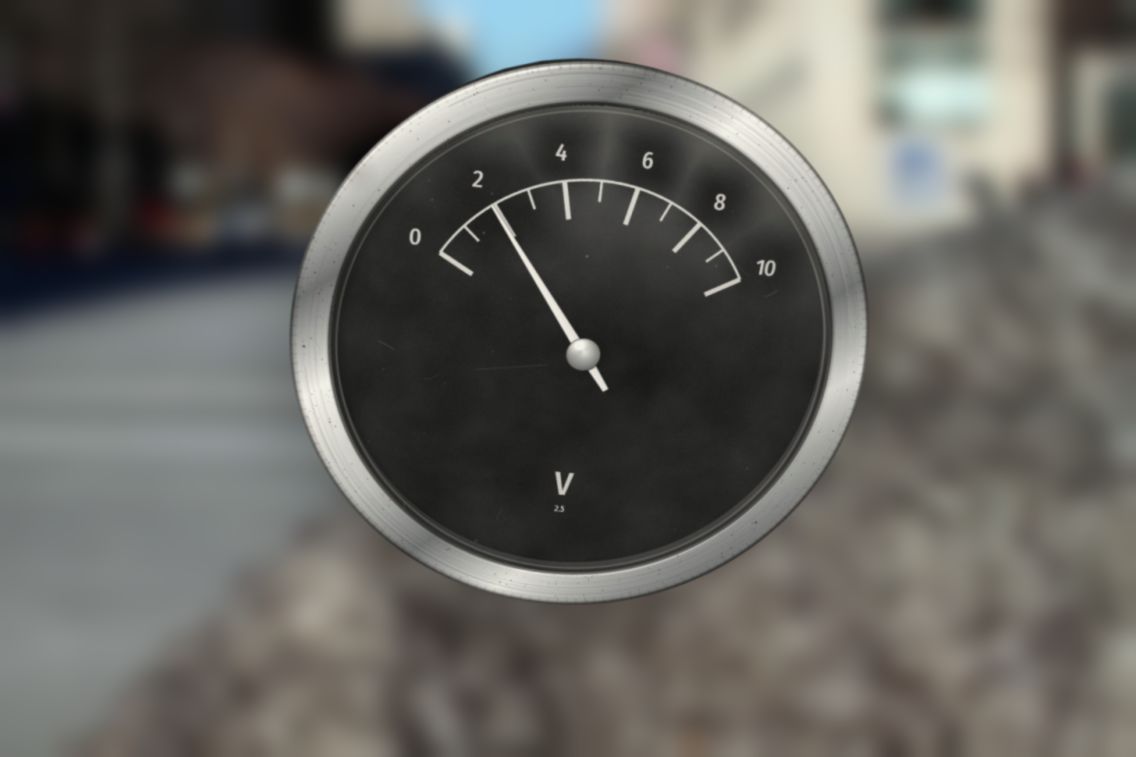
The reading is **2** V
